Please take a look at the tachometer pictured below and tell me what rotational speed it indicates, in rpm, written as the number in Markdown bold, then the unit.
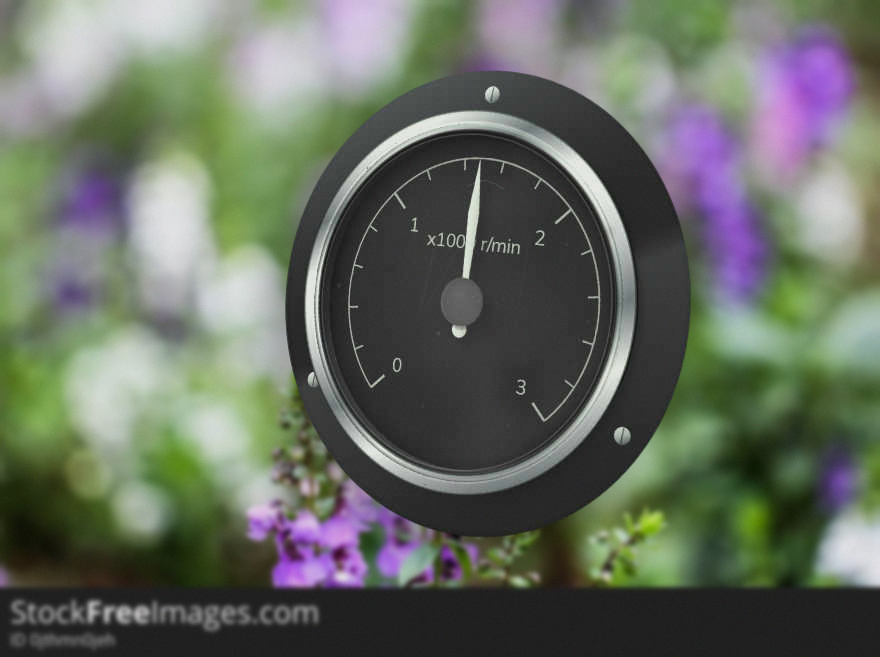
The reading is **1500** rpm
